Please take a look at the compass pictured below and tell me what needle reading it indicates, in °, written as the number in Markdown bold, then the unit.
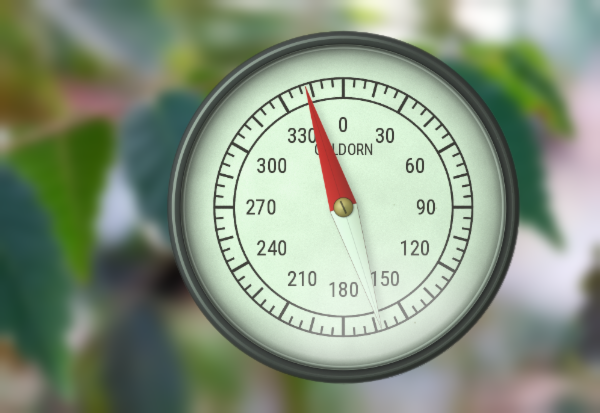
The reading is **342.5** °
